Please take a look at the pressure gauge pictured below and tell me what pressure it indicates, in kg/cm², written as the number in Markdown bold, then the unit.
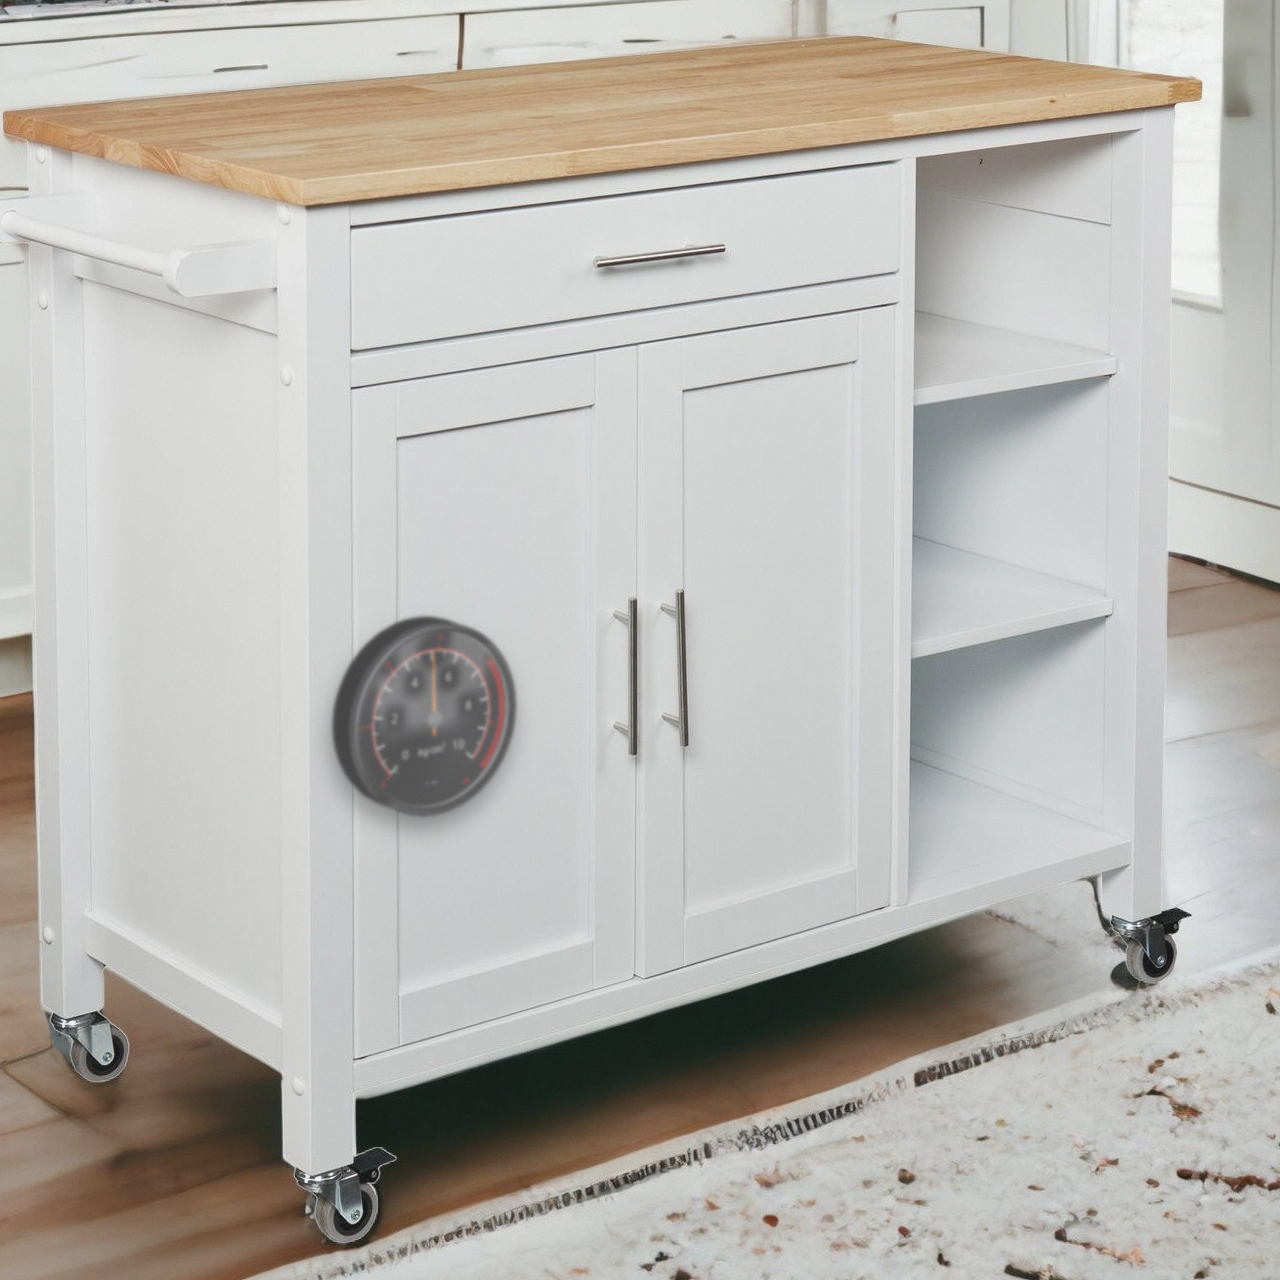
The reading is **5** kg/cm²
